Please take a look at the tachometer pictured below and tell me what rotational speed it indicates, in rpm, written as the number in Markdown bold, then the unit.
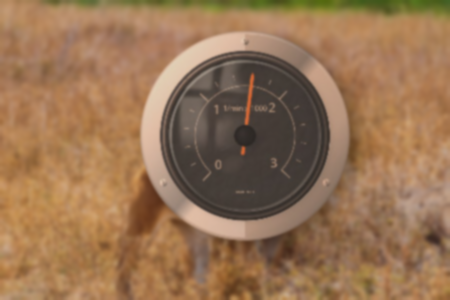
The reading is **1600** rpm
